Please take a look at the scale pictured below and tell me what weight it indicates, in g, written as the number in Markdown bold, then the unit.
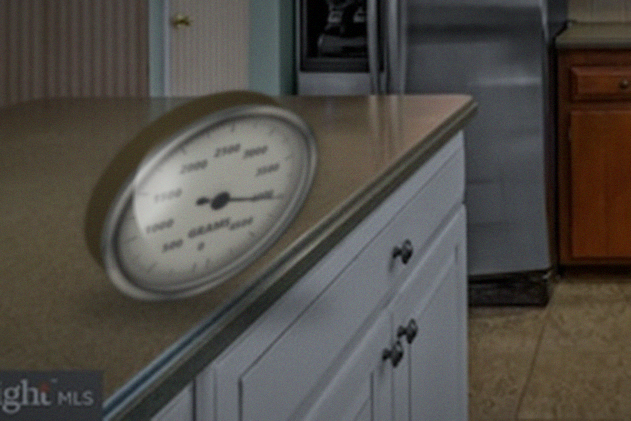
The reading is **4000** g
